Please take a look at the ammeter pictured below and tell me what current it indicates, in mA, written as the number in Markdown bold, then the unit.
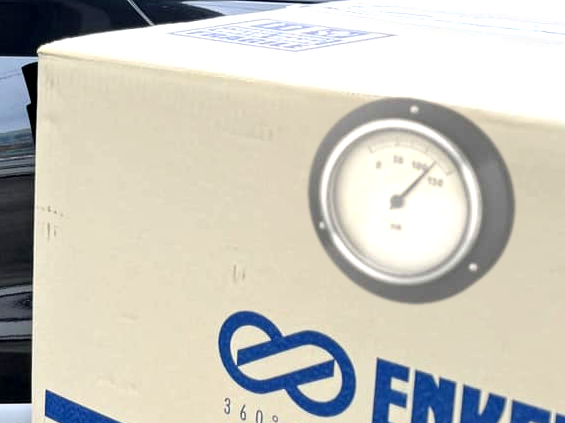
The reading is **125** mA
